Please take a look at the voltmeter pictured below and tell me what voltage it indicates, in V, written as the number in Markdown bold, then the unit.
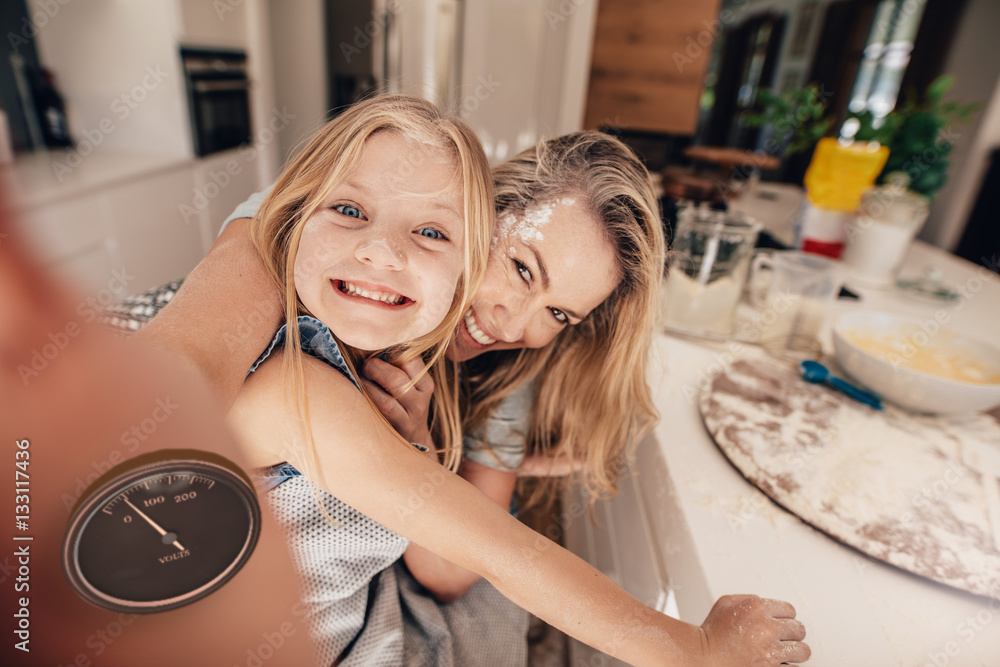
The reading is **50** V
